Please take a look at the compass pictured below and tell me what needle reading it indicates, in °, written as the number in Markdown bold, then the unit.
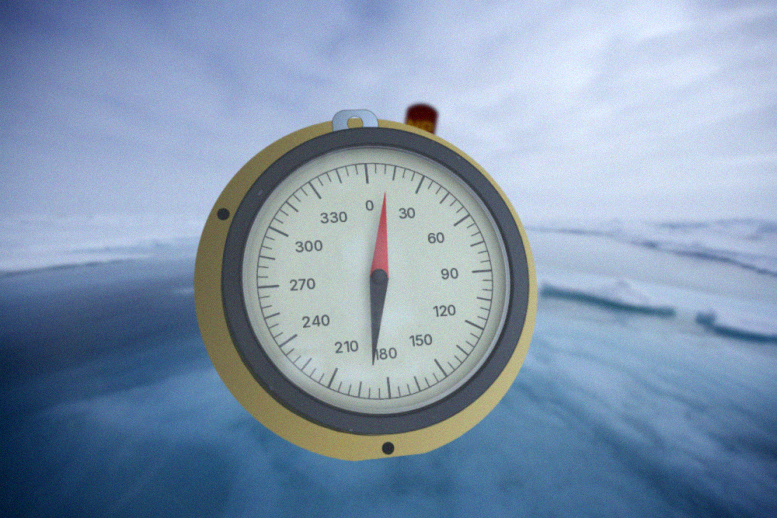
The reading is **10** °
